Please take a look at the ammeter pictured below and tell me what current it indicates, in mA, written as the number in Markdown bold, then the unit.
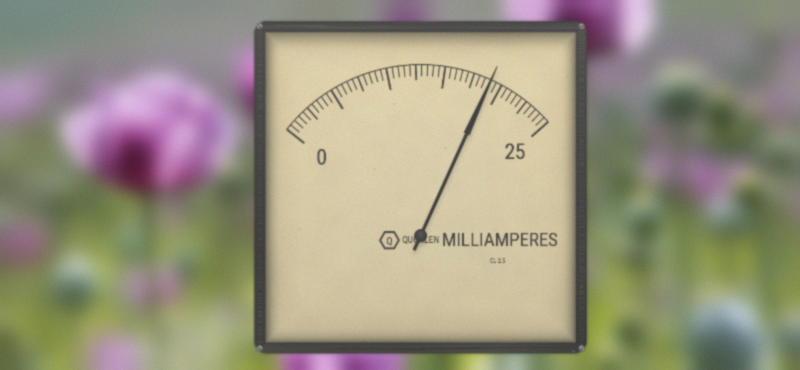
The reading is **19** mA
